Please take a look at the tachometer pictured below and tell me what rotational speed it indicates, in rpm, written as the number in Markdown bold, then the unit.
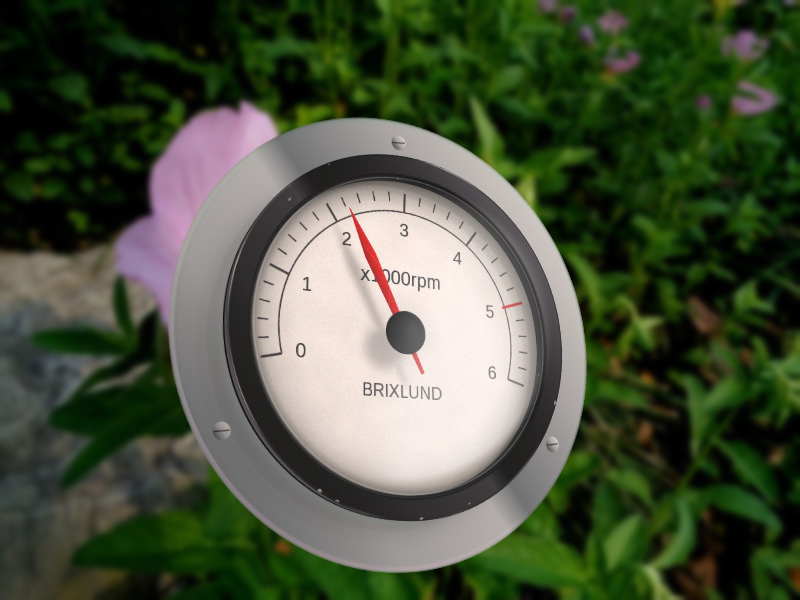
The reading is **2200** rpm
